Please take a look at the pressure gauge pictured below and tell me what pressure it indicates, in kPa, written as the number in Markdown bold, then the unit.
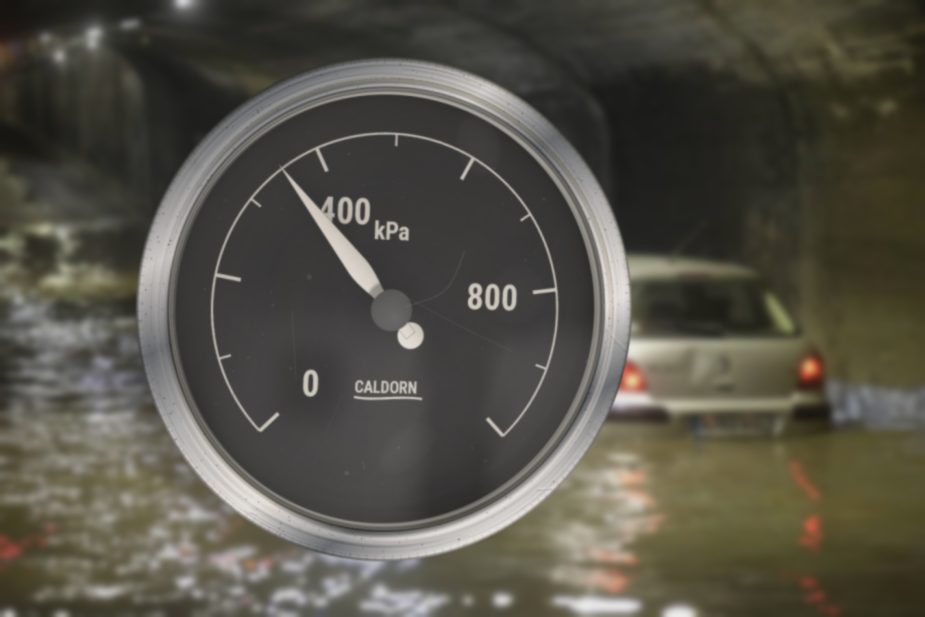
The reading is **350** kPa
